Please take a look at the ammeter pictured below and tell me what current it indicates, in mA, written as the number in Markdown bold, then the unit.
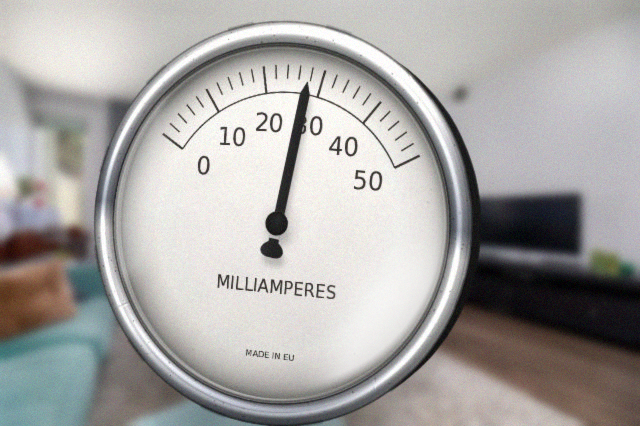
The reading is **28** mA
